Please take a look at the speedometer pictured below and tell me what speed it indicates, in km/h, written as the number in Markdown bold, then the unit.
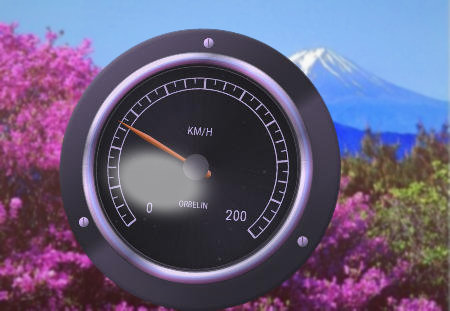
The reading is **52.5** km/h
